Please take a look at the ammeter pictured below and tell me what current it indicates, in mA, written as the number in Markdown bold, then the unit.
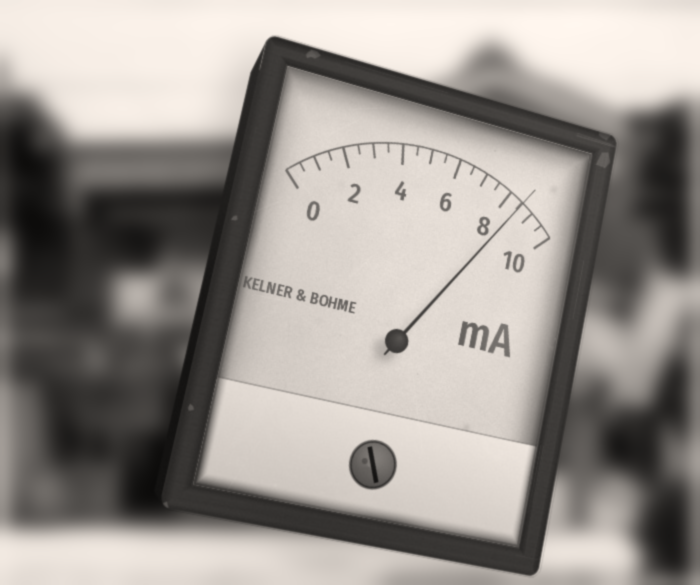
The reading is **8.5** mA
